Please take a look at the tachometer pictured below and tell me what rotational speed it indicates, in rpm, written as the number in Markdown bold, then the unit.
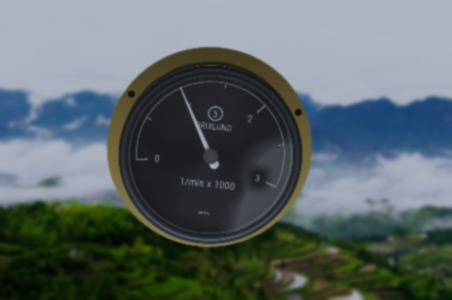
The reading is **1000** rpm
